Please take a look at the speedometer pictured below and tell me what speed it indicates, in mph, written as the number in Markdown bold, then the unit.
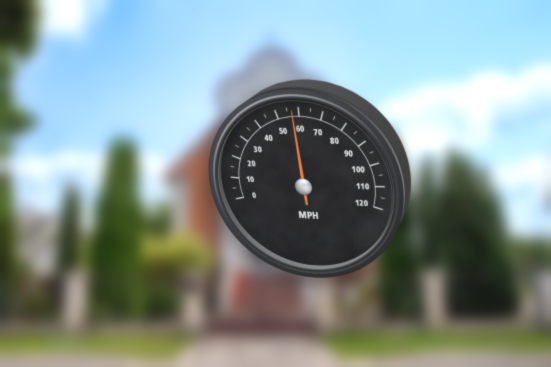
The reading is **57.5** mph
